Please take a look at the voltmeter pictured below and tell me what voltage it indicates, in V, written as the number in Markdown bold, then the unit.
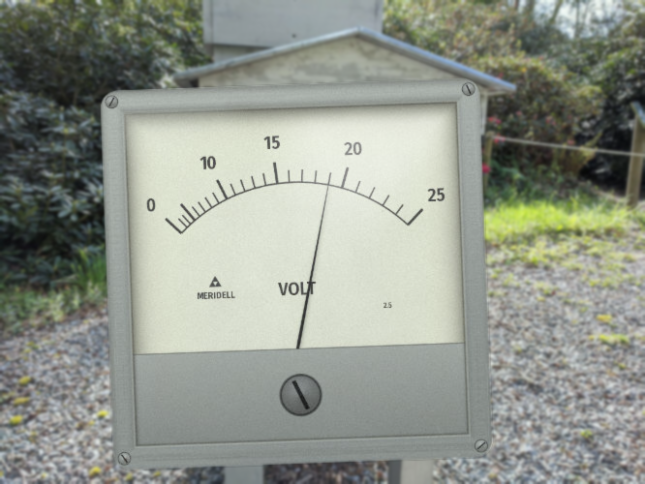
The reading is **19** V
